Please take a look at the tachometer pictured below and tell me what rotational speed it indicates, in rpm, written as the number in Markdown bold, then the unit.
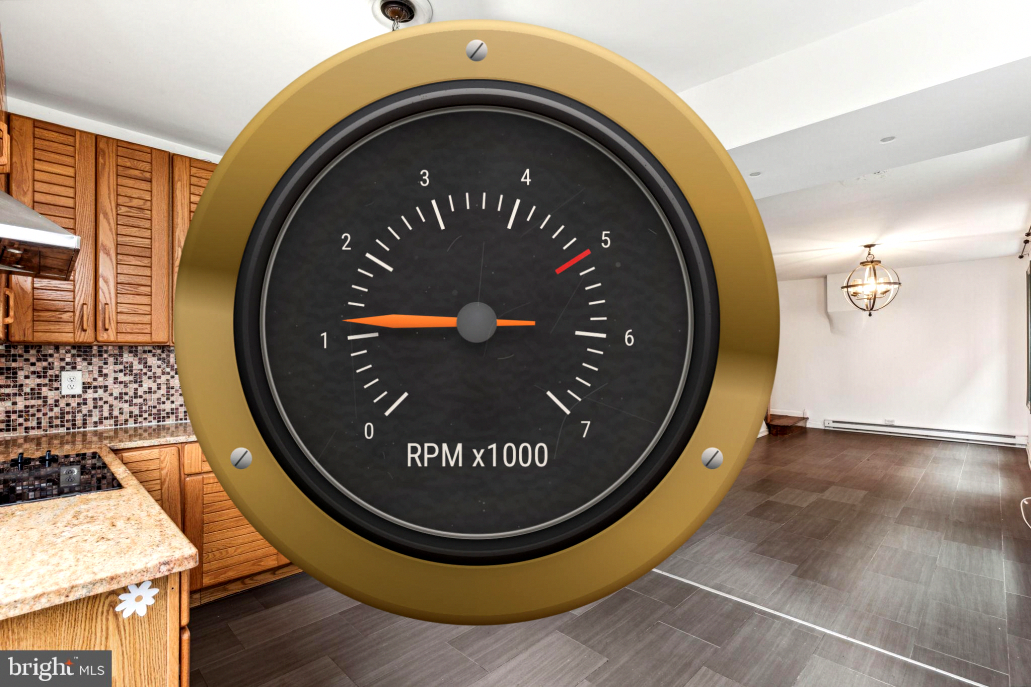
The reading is **1200** rpm
